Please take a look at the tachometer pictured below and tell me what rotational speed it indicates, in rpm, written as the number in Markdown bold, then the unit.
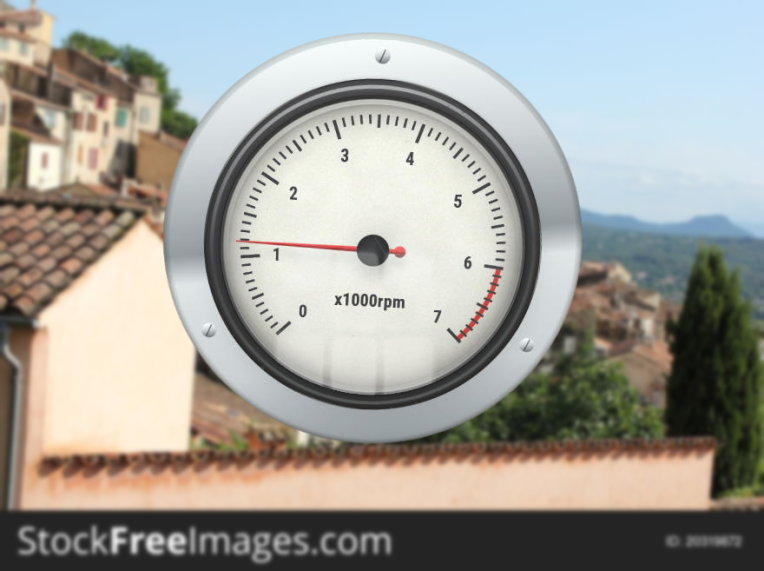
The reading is **1200** rpm
